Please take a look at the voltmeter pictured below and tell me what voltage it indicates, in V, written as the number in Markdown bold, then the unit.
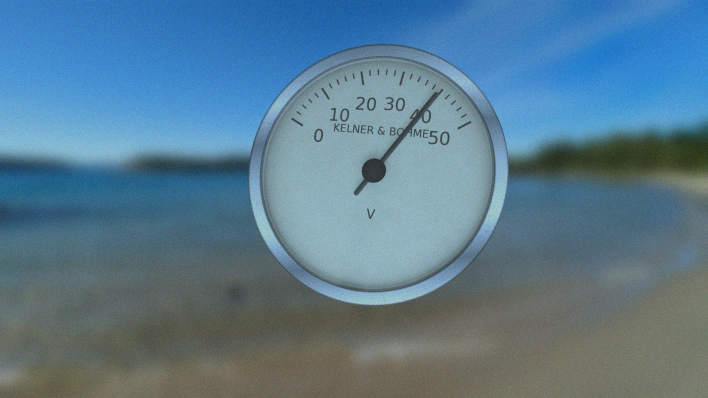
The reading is **40** V
